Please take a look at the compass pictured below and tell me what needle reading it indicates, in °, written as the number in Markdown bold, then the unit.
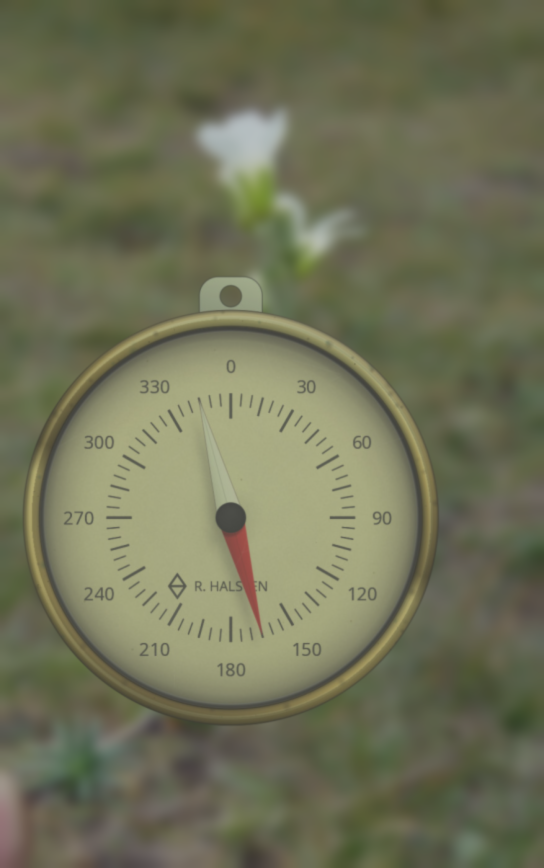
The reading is **165** °
